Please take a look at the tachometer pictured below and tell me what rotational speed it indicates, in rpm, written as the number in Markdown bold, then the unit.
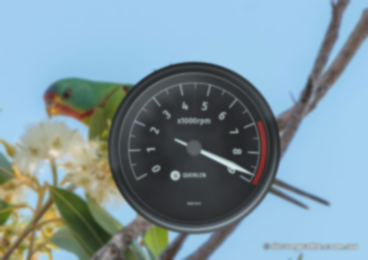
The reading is **8750** rpm
